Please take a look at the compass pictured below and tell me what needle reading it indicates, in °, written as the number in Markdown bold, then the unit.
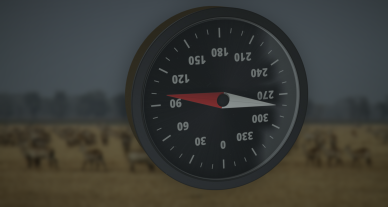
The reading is **100** °
